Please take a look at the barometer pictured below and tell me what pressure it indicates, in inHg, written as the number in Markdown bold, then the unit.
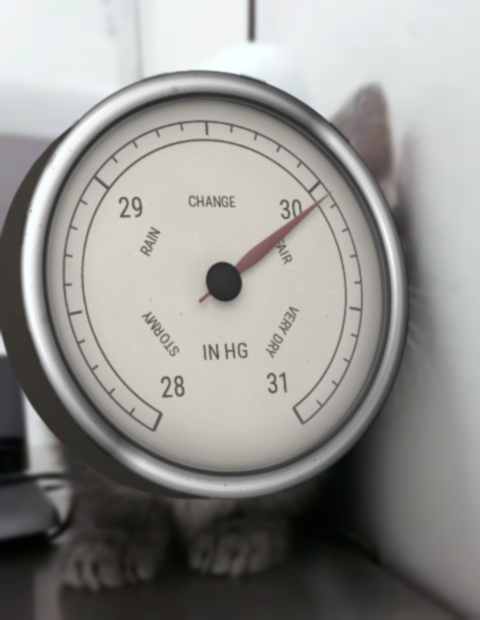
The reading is **30.05** inHg
